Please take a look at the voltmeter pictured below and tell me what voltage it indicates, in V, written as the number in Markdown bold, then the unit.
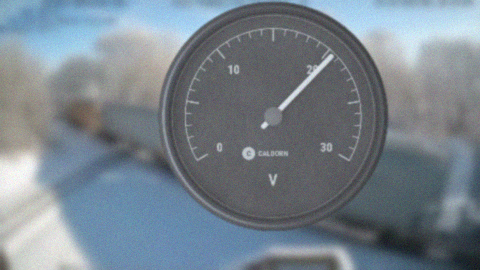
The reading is **20.5** V
